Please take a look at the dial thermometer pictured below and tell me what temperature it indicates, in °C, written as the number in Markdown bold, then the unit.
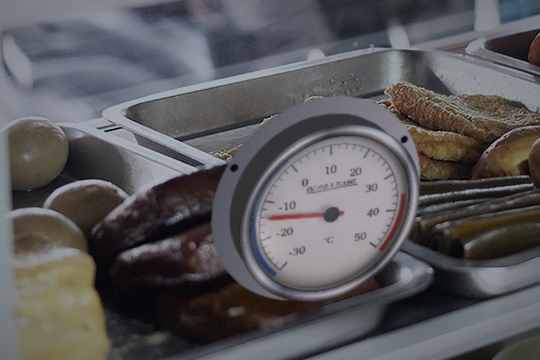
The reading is **-14** °C
